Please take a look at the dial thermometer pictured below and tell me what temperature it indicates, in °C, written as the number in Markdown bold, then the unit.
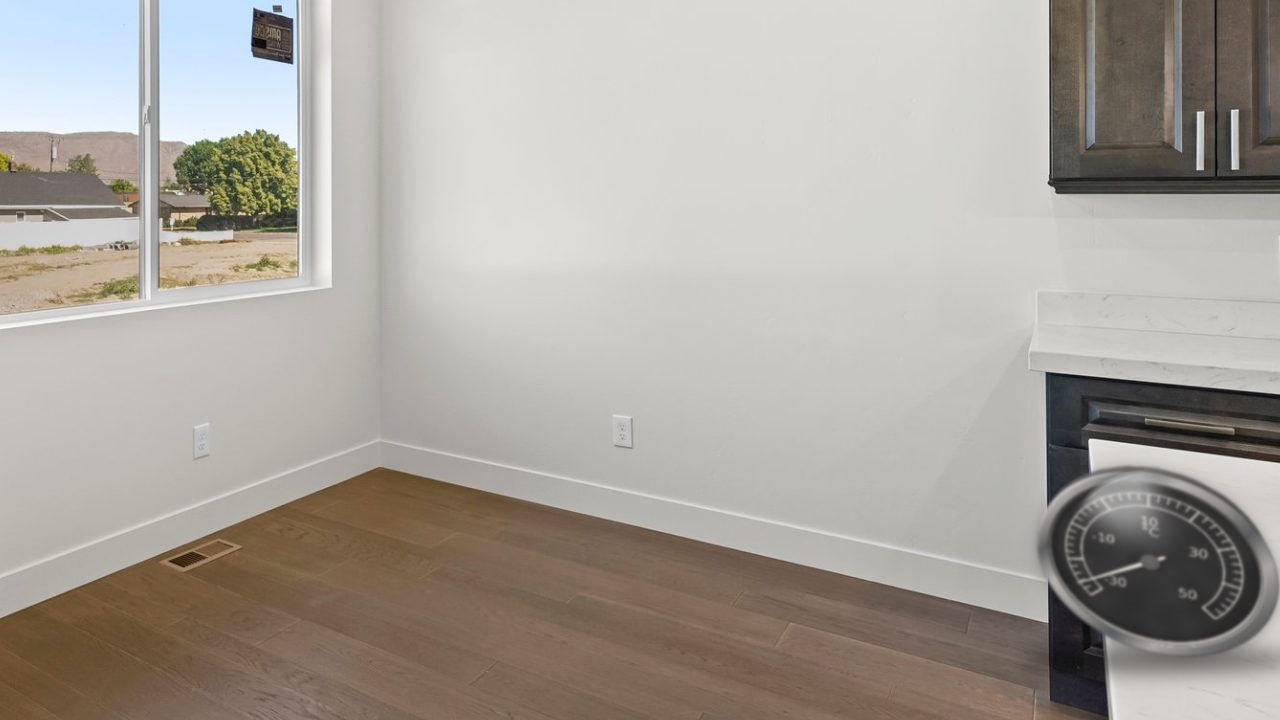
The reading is **-26** °C
